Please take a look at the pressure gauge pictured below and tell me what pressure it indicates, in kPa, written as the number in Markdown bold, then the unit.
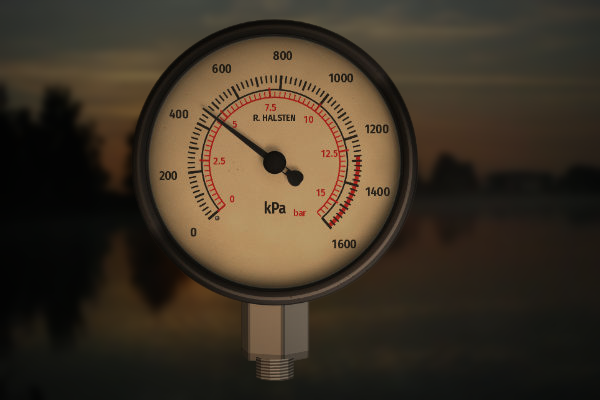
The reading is **460** kPa
